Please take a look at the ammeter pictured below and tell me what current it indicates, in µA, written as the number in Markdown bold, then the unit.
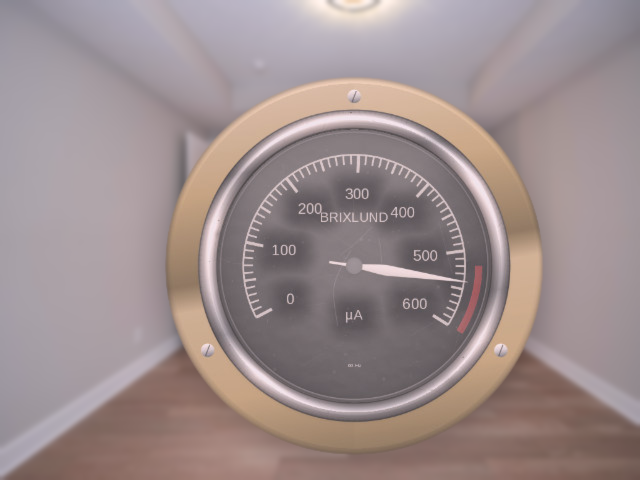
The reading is **540** µA
